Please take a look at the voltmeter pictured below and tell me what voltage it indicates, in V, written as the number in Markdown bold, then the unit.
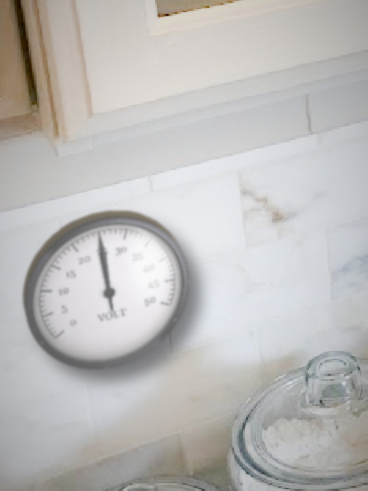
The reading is **25** V
